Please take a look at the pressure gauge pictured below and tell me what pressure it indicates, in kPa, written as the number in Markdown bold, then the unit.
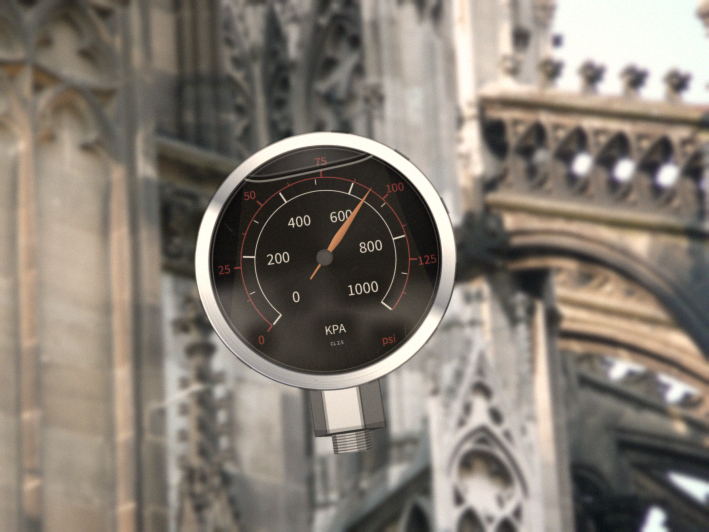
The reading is **650** kPa
